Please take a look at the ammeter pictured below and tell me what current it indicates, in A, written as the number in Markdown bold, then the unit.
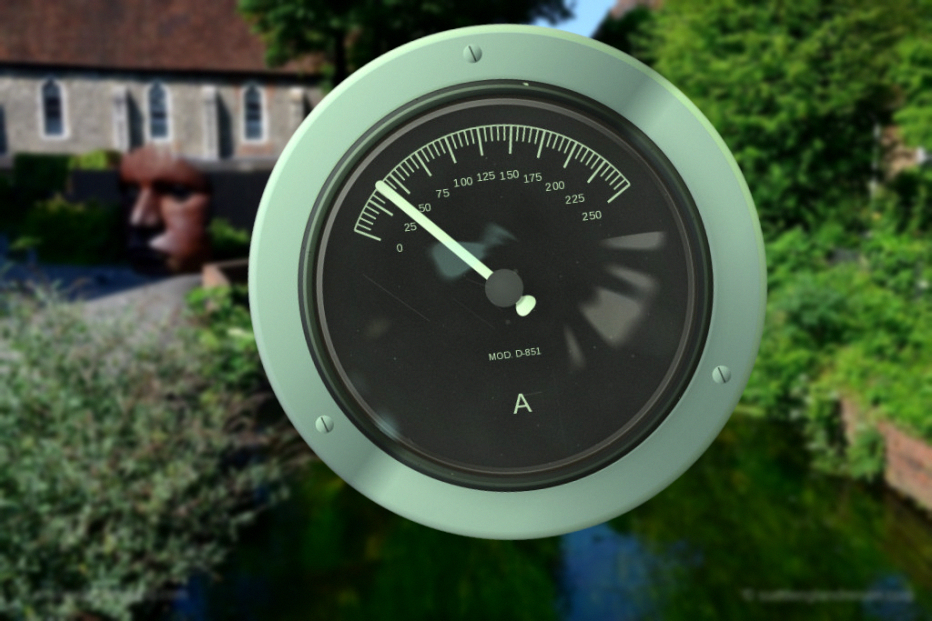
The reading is **40** A
